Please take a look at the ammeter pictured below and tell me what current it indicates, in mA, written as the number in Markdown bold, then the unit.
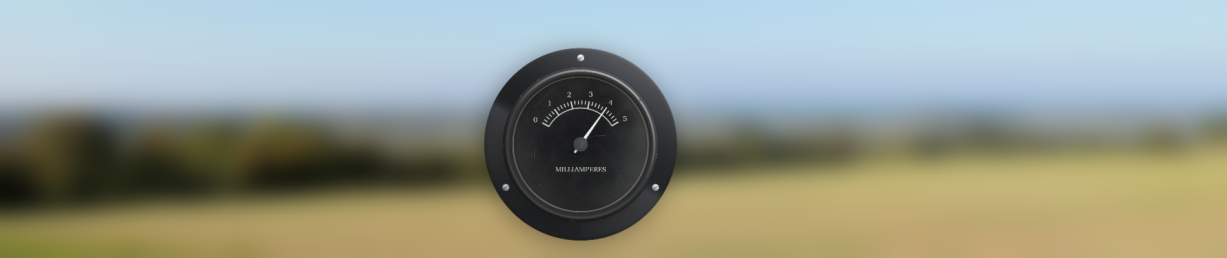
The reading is **4** mA
